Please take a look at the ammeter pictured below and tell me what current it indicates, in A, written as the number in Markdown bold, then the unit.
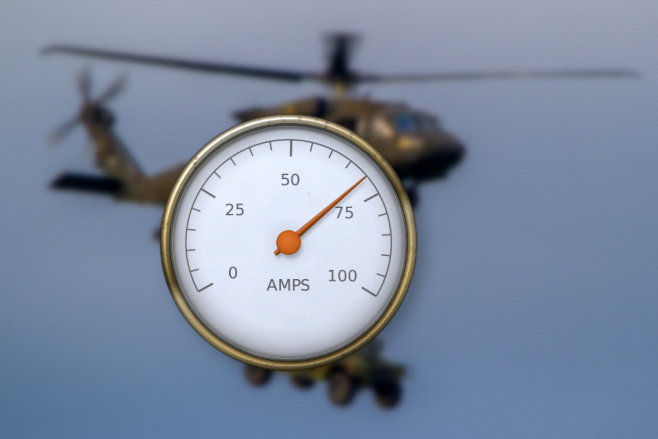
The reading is **70** A
